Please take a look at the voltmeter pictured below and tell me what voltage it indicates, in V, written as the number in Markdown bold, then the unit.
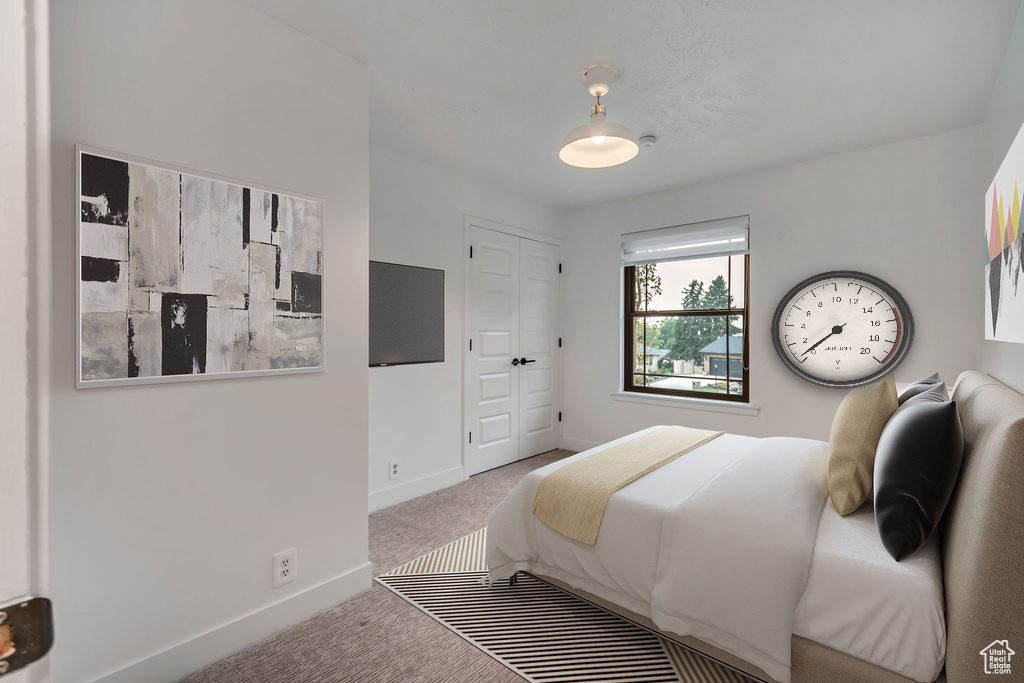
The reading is **0.5** V
